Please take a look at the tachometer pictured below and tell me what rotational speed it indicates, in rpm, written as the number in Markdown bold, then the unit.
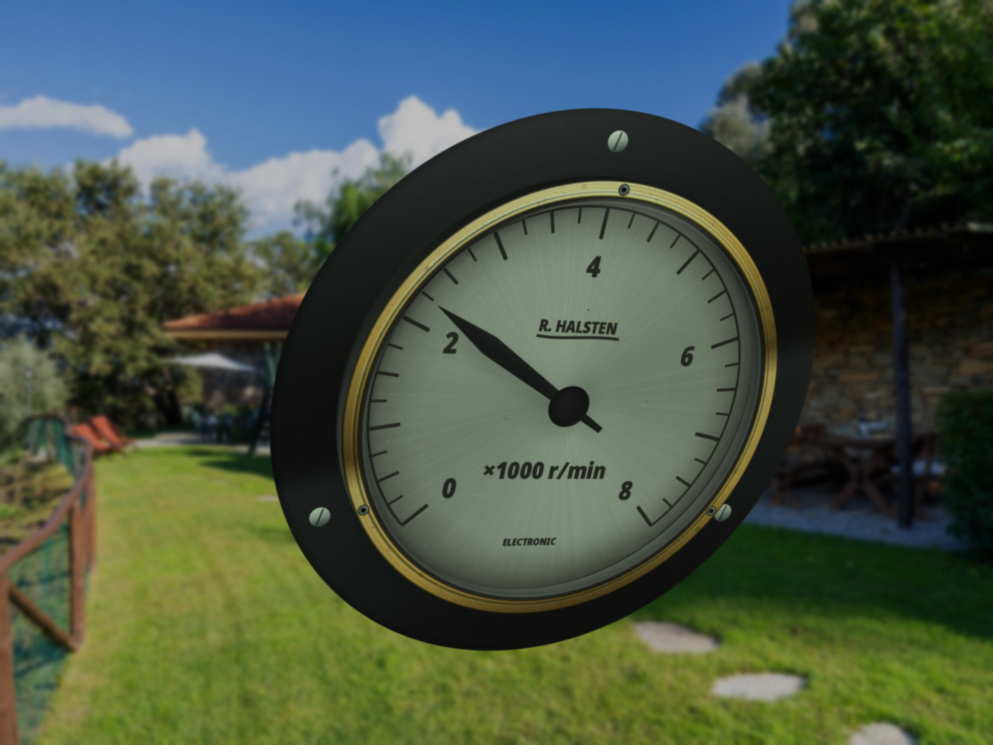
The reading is **2250** rpm
